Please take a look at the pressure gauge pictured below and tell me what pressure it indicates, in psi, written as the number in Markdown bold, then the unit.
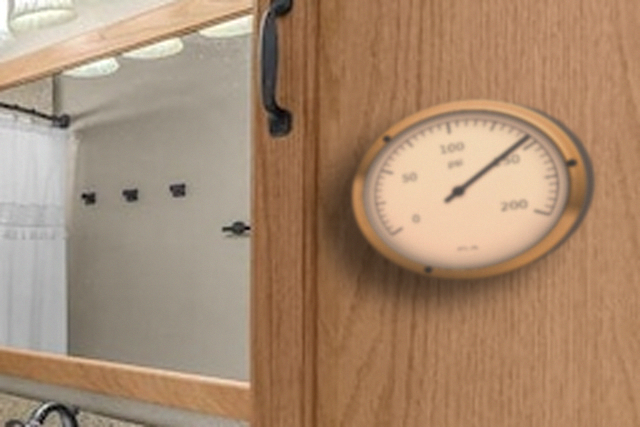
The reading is **145** psi
